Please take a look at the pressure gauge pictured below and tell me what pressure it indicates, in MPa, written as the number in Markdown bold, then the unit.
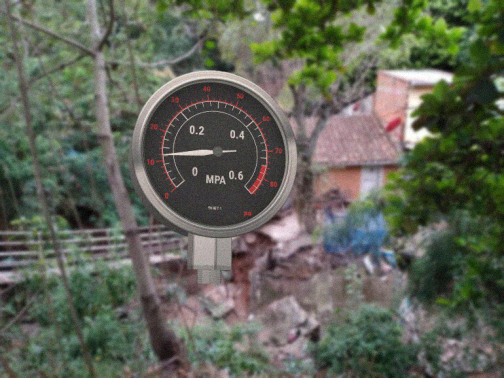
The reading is **0.08** MPa
